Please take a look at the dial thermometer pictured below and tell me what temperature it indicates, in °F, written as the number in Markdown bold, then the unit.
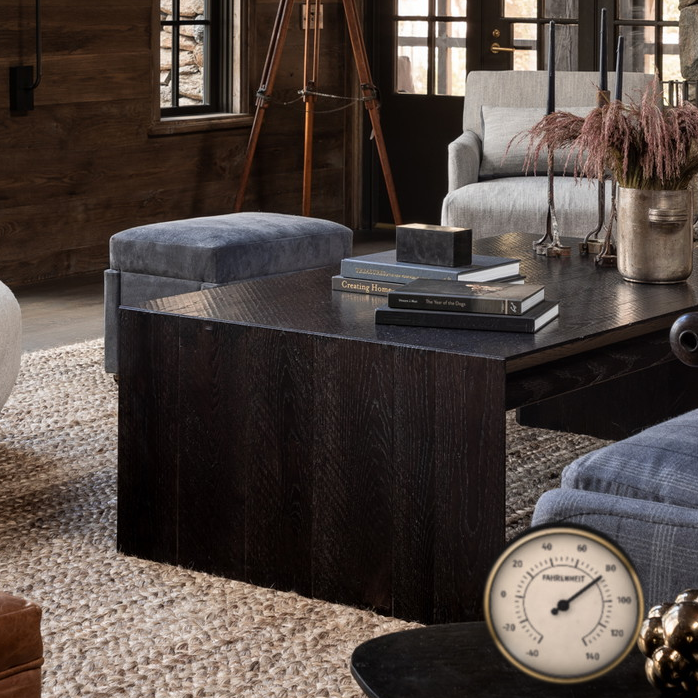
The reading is **80** °F
